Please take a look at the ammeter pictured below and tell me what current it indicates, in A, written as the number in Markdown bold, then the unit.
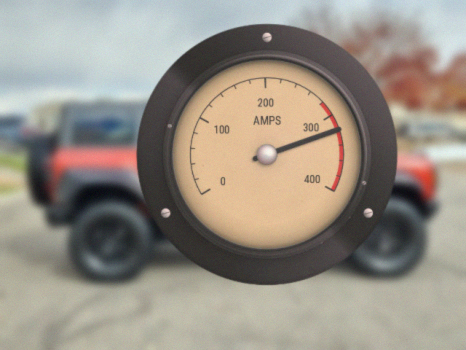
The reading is **320** A
